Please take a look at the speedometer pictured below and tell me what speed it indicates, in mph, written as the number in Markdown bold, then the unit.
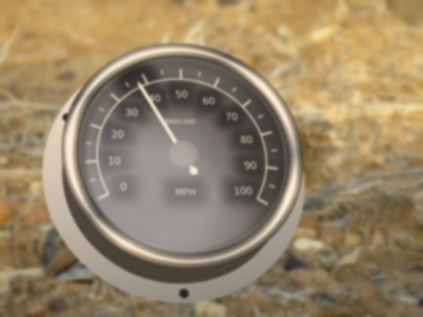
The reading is **37.5** mph
